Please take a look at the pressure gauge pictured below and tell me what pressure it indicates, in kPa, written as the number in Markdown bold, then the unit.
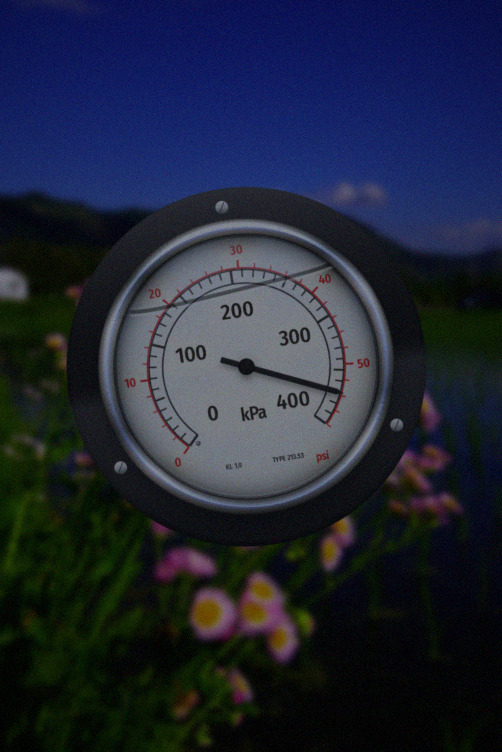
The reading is **370** kPa
